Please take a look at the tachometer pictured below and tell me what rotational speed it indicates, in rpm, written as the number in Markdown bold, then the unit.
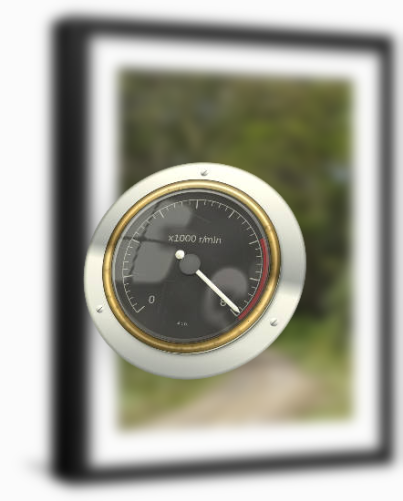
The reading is **7900** rpm
